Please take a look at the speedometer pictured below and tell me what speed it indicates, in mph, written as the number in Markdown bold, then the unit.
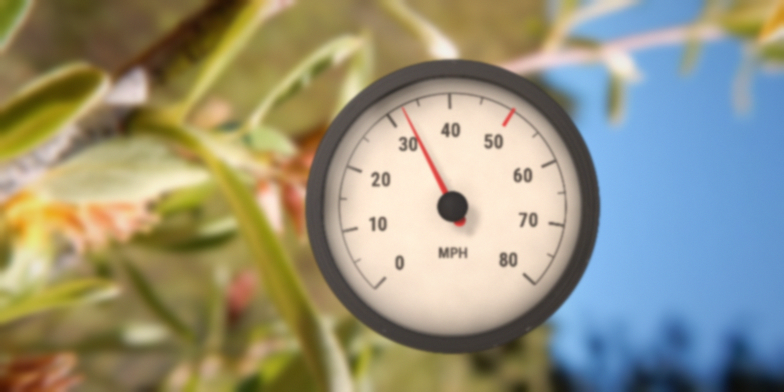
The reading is **32.5** mph
